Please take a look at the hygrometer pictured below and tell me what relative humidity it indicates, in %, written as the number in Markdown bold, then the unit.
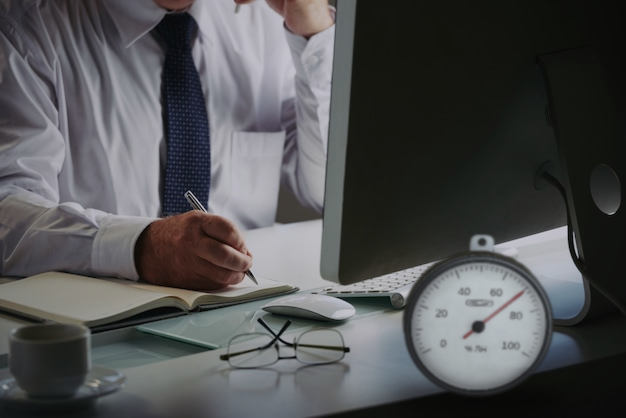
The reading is **70** %
